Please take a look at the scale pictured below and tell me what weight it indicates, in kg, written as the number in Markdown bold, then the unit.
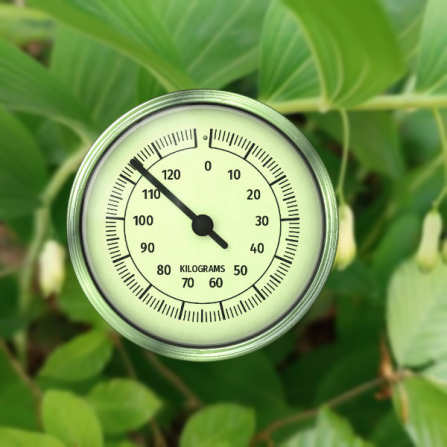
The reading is **114** kg
